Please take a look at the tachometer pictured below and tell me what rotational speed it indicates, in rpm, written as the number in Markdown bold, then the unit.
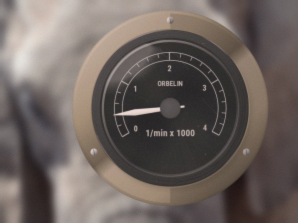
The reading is **400** rpm
